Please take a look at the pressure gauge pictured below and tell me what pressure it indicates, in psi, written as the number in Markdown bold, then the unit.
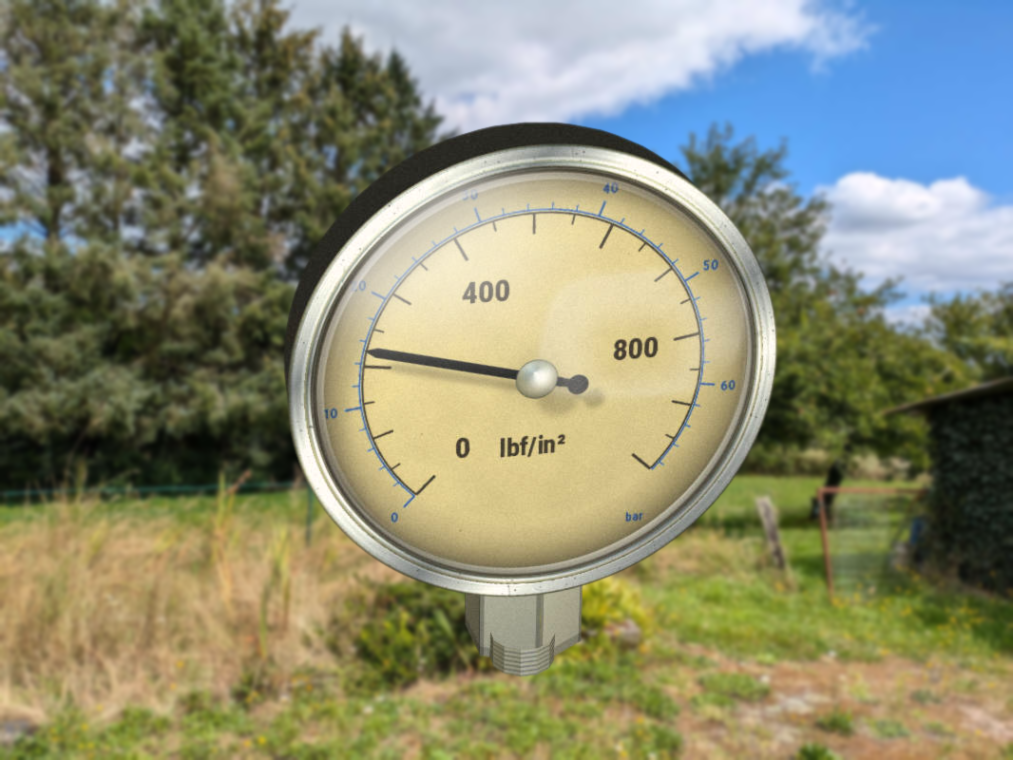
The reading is **225** psi
